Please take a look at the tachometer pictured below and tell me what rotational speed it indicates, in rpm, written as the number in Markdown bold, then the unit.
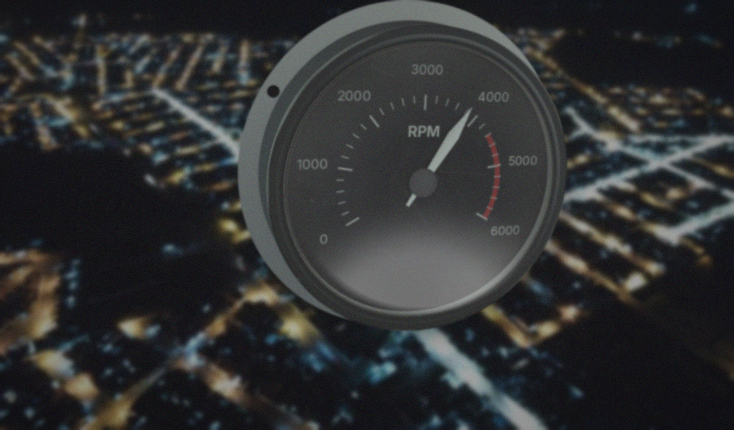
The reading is **3800** rpm
